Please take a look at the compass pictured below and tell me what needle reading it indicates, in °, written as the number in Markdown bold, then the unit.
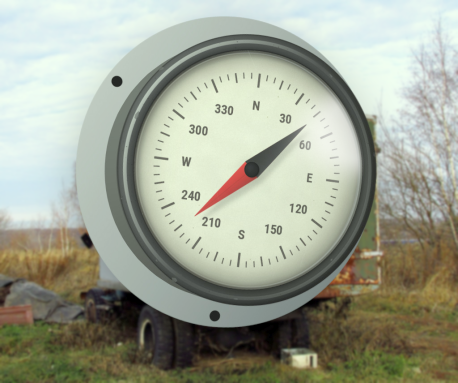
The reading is **225** °
